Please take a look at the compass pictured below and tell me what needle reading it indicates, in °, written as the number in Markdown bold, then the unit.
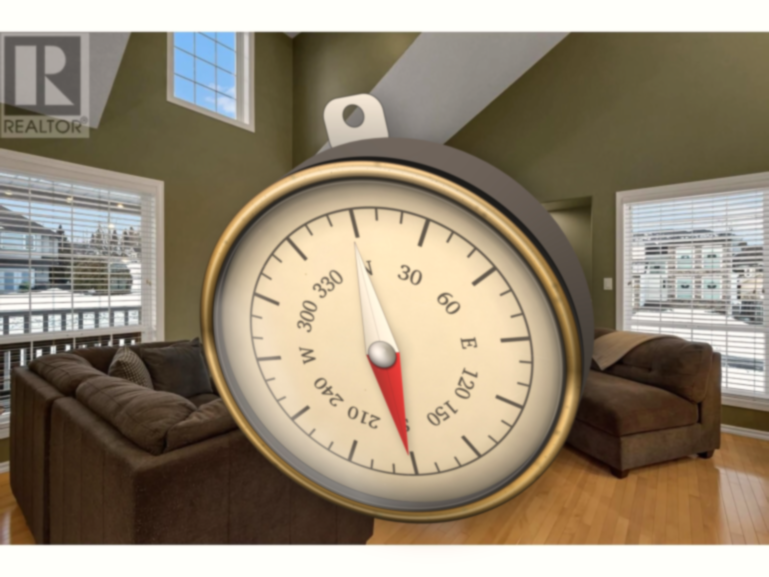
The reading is **180** °
